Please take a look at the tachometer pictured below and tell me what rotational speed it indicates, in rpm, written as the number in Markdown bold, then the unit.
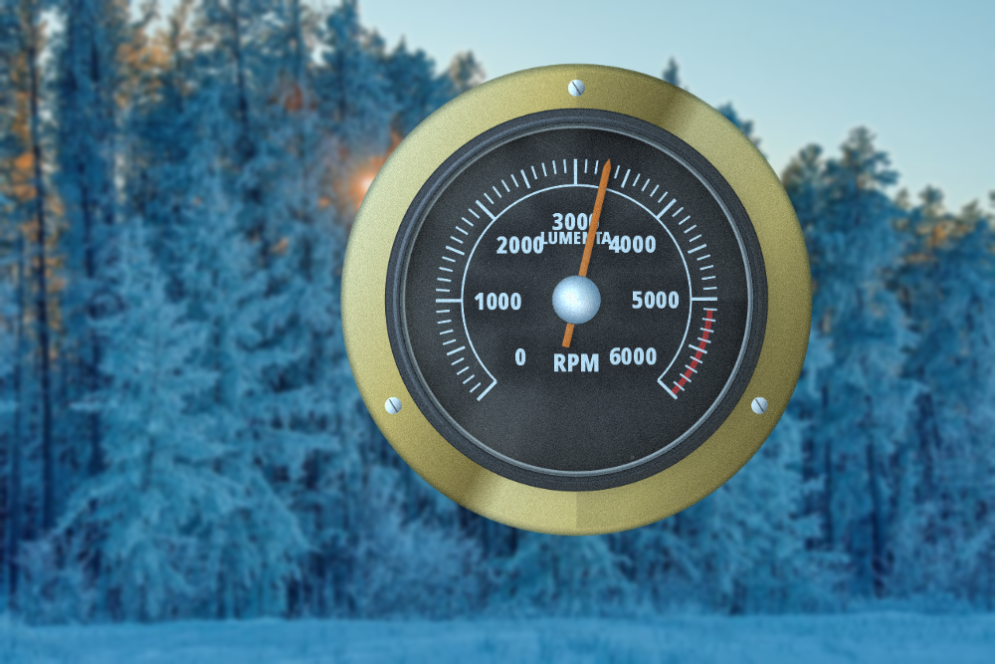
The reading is **3300** rpm
